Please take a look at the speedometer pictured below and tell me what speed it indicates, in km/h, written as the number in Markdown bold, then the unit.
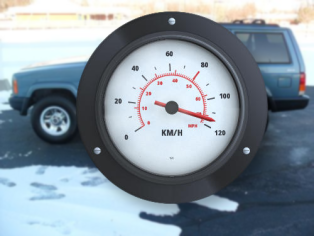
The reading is **115** km/h
